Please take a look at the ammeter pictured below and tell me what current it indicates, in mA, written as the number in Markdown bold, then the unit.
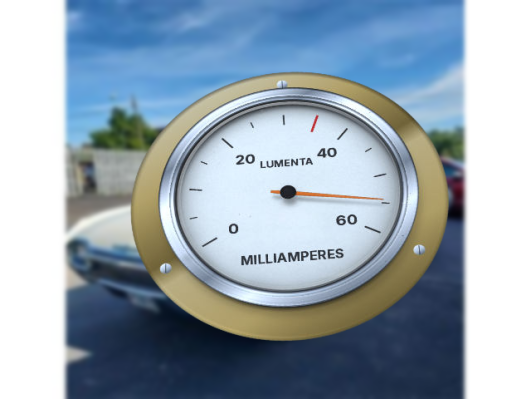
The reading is **55** mA
